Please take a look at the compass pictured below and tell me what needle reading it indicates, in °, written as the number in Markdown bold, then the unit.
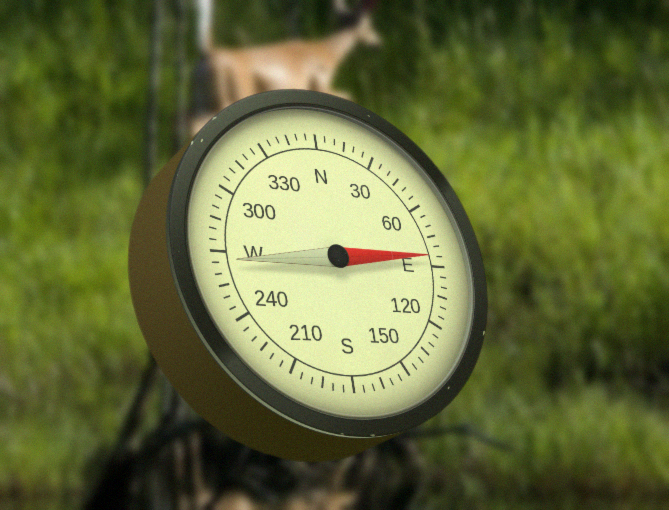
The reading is **85** °
